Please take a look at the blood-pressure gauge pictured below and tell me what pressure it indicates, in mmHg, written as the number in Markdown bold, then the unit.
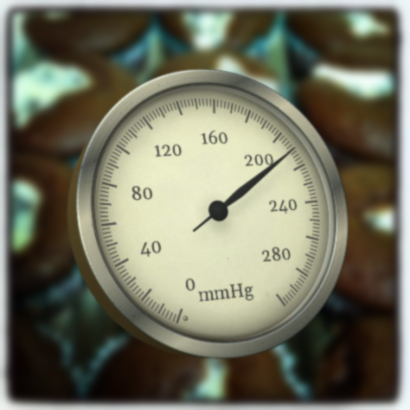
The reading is **210** mmHg
